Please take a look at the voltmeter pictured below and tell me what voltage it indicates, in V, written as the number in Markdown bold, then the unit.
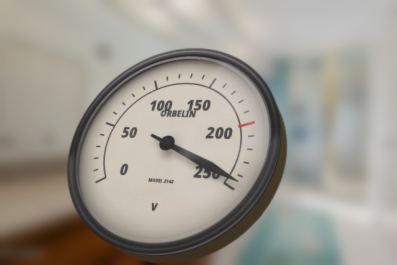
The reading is **245** V
